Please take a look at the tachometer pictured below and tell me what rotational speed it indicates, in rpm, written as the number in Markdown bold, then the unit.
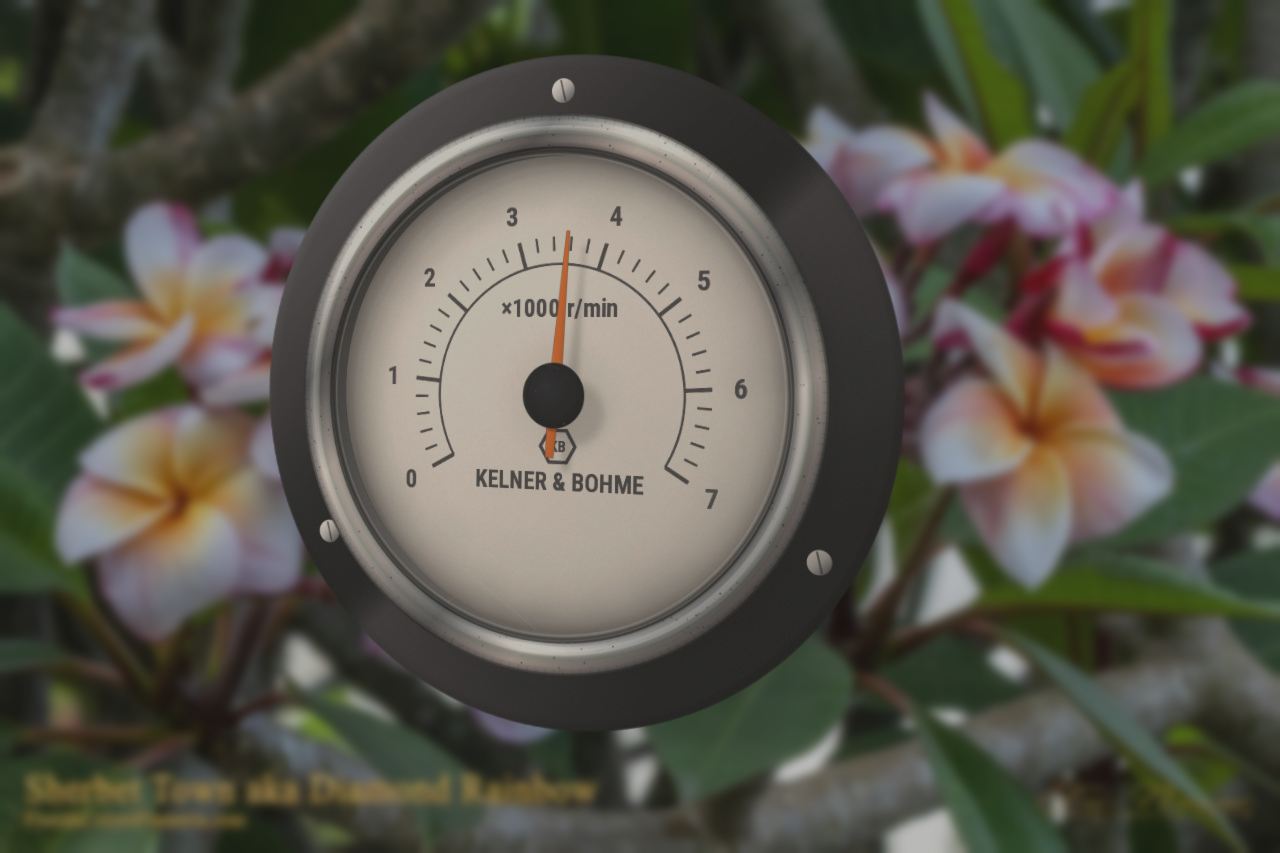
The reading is **3600** rpm
